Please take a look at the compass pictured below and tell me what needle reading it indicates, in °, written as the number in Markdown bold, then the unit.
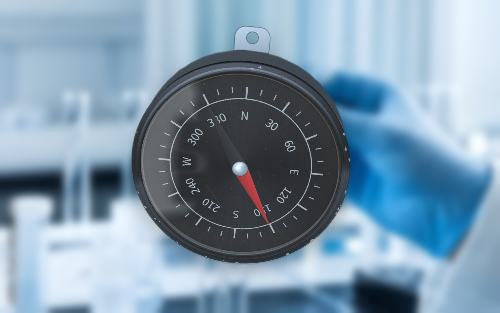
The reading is **150** °
